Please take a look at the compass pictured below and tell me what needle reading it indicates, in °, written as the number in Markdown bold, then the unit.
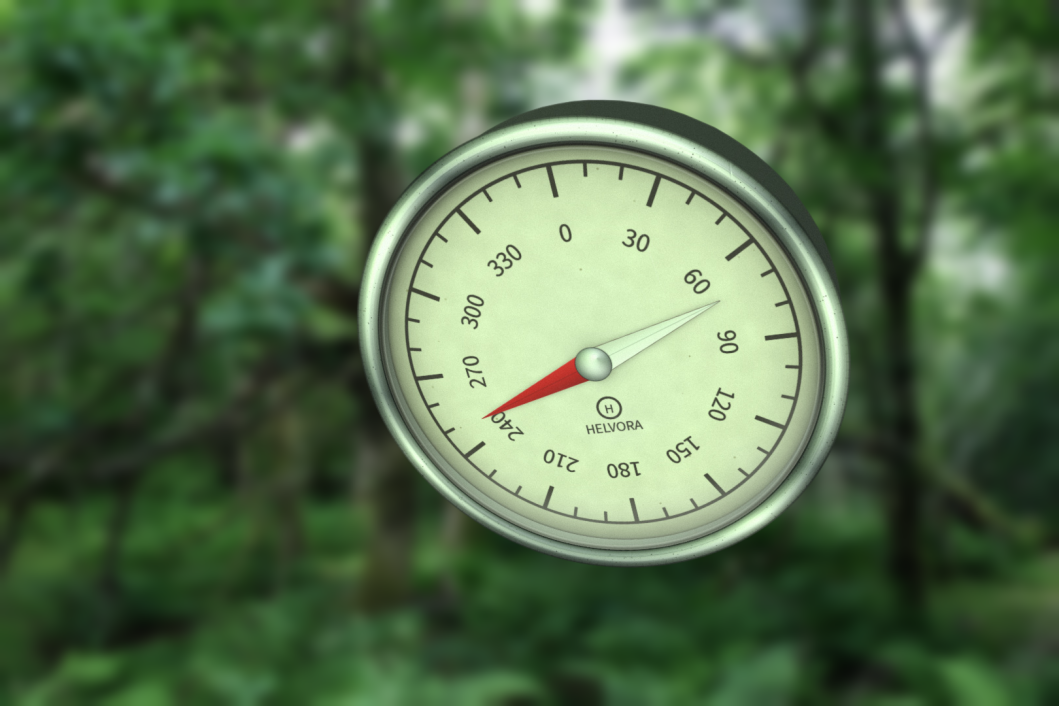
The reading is **250** °
